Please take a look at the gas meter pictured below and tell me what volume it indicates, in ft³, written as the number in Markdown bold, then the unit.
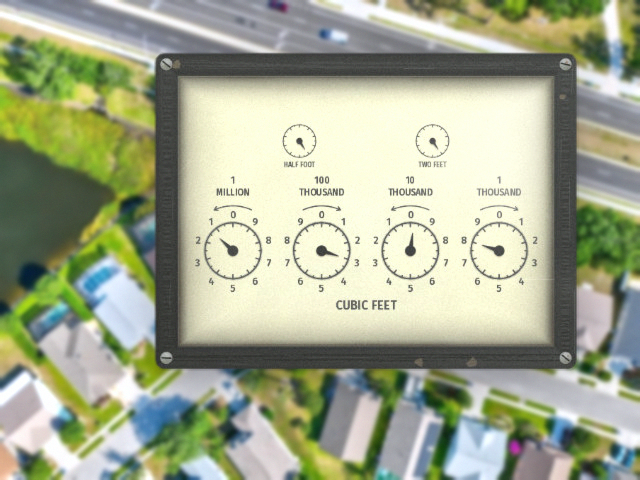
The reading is **129800** ft³
